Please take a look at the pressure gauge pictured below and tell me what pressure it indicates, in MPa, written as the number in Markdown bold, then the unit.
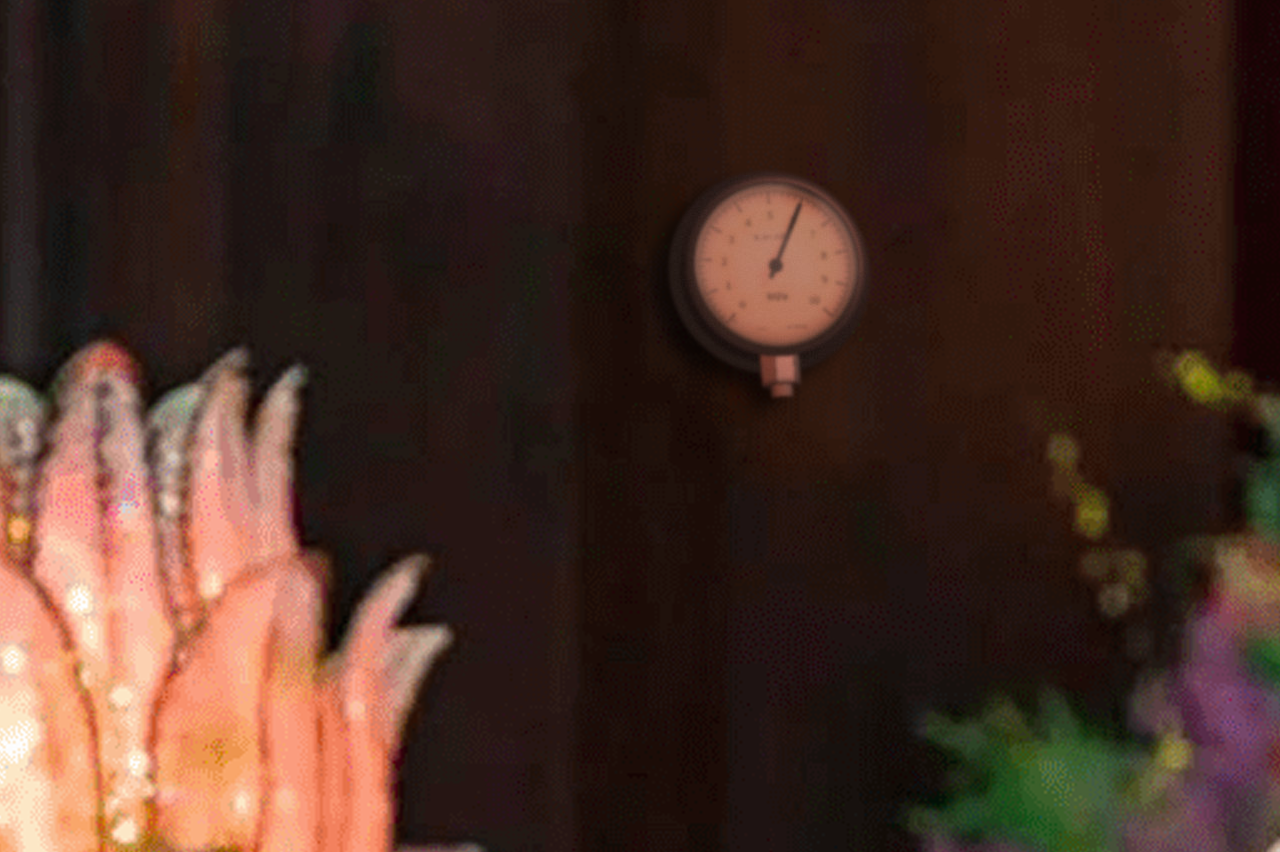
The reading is **6** MPa
